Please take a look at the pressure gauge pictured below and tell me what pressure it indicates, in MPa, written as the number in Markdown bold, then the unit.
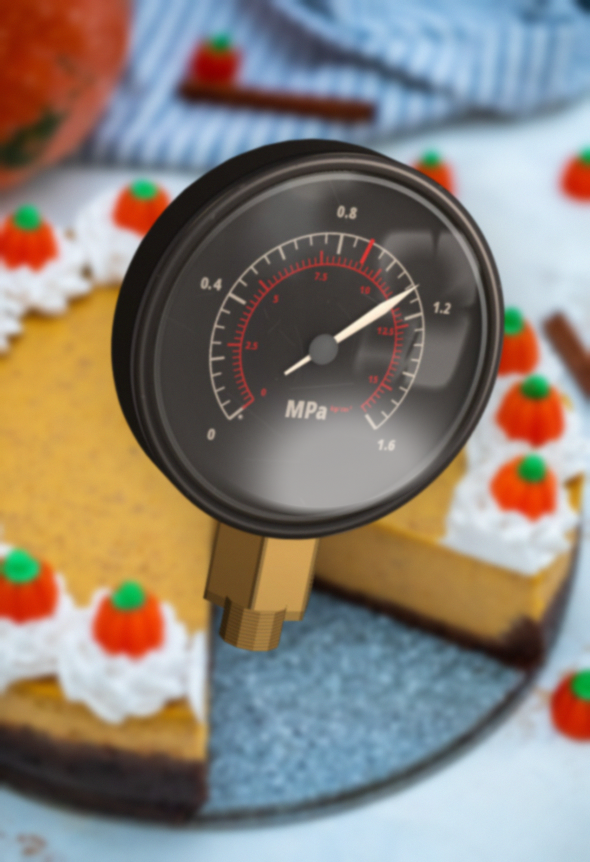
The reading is **1.1** MPa
